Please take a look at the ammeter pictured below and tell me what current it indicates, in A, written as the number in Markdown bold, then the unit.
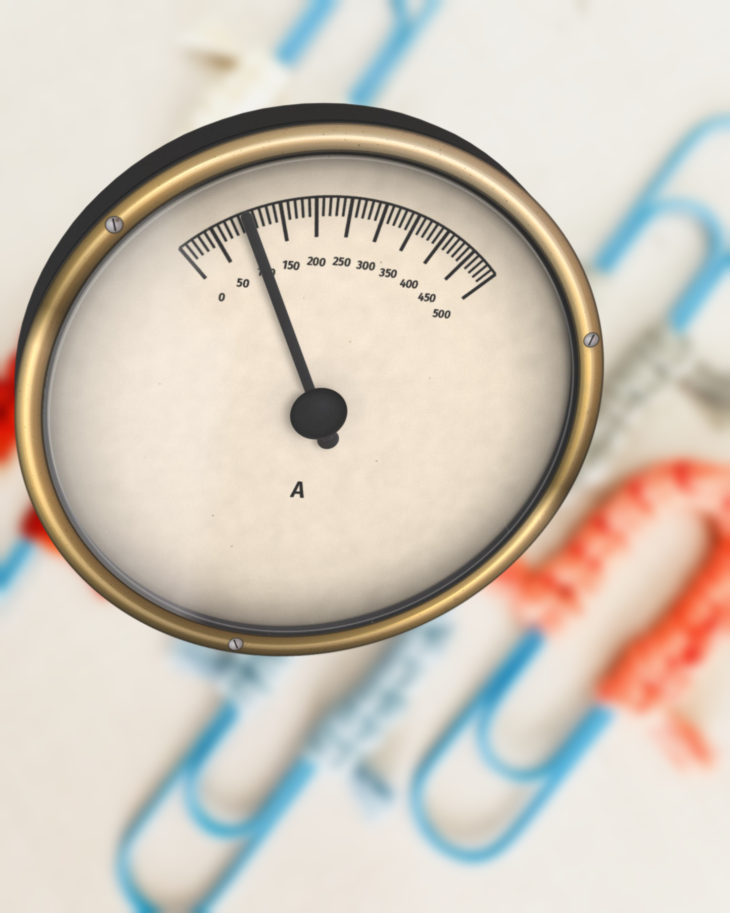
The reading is **100** A
